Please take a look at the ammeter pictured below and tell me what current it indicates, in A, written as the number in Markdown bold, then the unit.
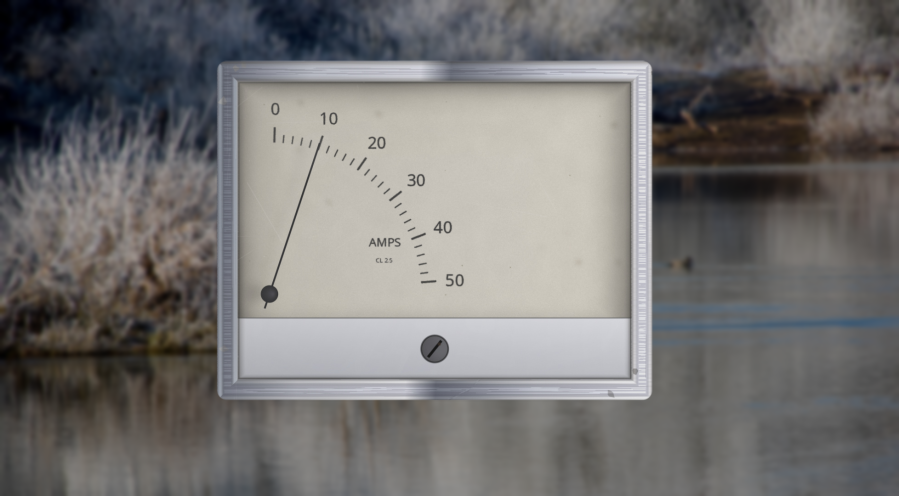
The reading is **10** A
